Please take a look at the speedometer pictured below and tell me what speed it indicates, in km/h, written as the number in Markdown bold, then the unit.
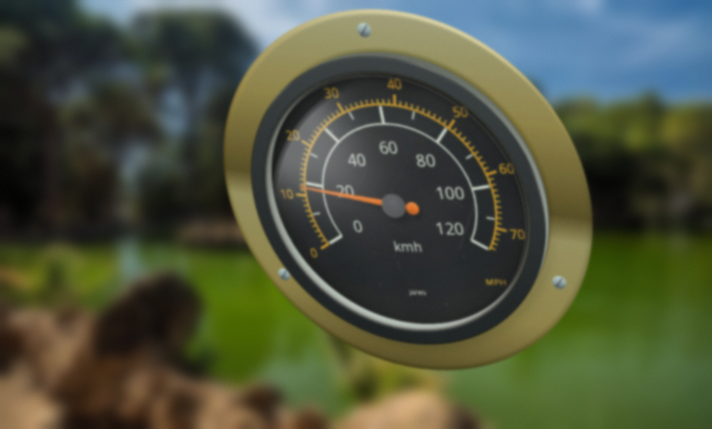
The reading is **20** km/h
